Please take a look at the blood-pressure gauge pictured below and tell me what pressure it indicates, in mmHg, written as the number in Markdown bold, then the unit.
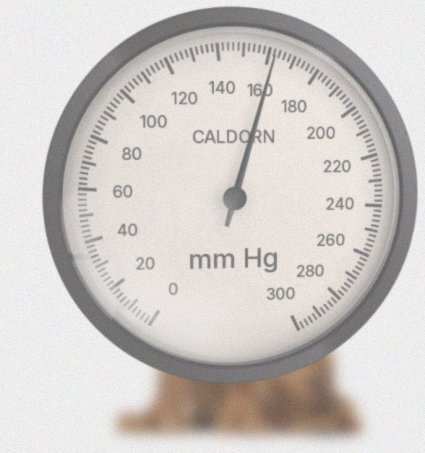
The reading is **162** mmHg
